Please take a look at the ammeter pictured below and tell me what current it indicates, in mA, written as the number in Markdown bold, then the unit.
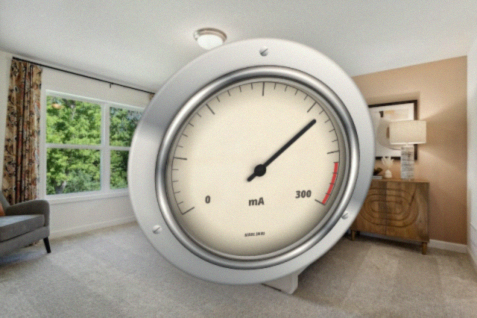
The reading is **210** mA
